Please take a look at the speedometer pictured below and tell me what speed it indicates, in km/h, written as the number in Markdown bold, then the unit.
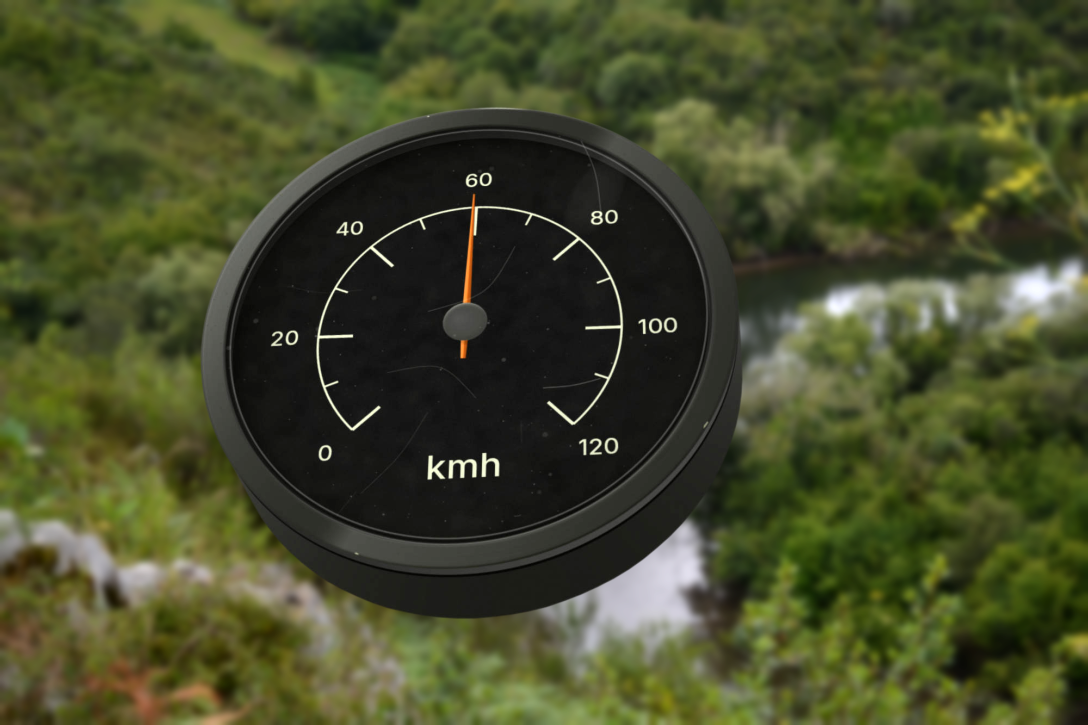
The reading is **60** km/h
